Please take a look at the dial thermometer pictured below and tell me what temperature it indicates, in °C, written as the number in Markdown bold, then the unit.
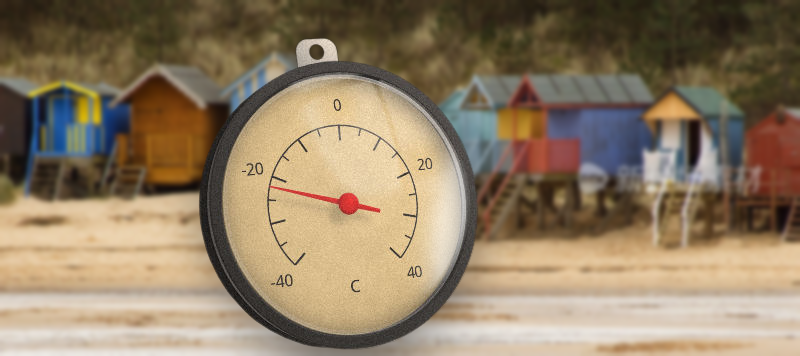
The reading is **-22.5** °C
